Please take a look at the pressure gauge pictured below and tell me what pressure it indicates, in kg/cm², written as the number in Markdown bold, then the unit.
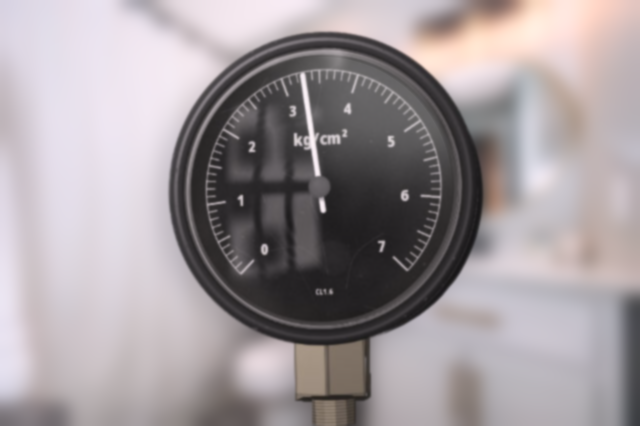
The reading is **3.3** kg/cm²
